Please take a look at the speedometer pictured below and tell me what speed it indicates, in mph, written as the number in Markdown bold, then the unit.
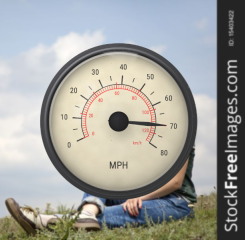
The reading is **70** mph
